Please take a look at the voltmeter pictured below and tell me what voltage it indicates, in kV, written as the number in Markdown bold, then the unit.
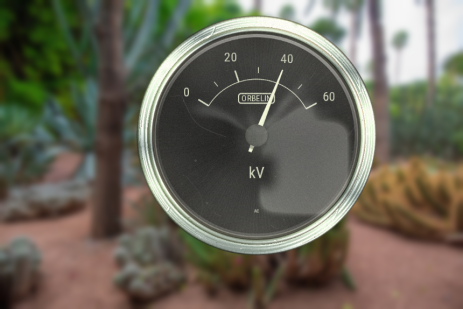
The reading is **40** kV
